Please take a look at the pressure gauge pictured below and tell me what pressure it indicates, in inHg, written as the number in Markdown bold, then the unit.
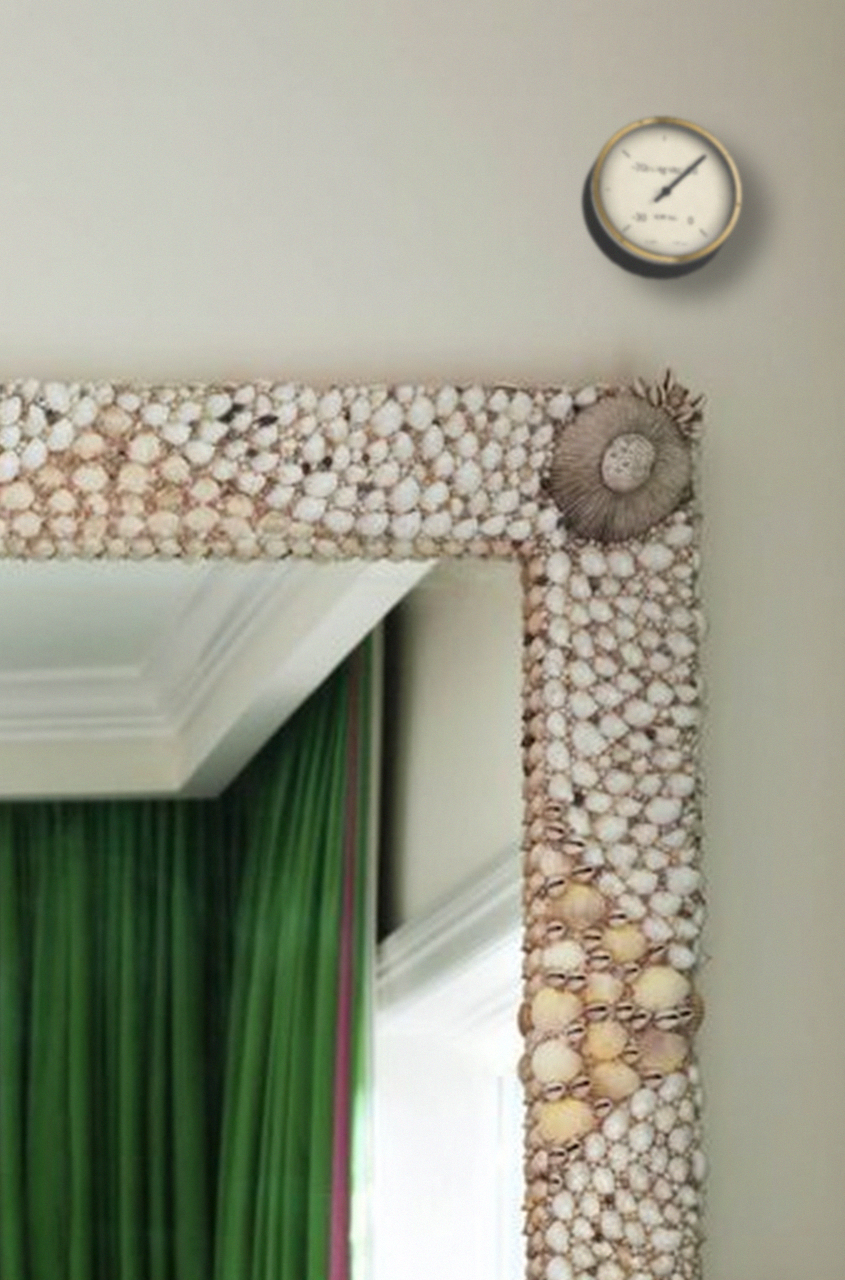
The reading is **-10** inHg
